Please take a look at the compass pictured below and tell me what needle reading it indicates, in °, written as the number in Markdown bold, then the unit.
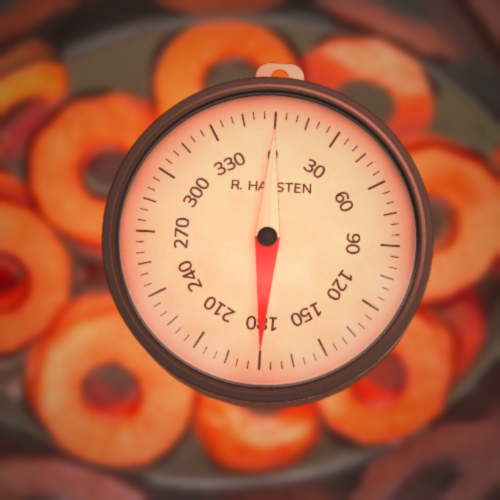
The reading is **180** °
